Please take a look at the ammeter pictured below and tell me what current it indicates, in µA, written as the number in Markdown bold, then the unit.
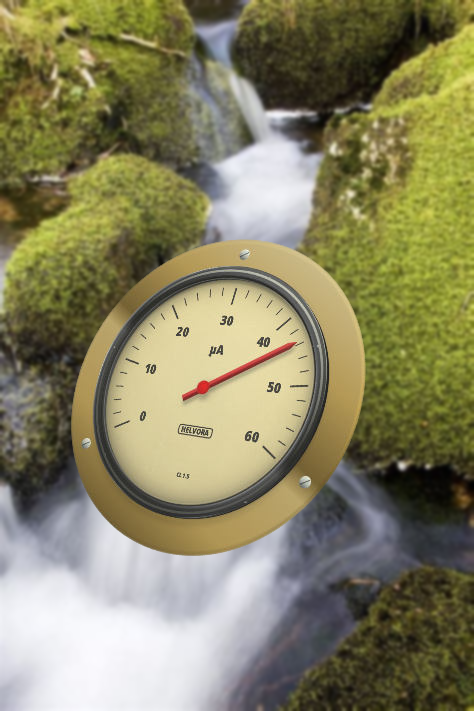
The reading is **44** µA
